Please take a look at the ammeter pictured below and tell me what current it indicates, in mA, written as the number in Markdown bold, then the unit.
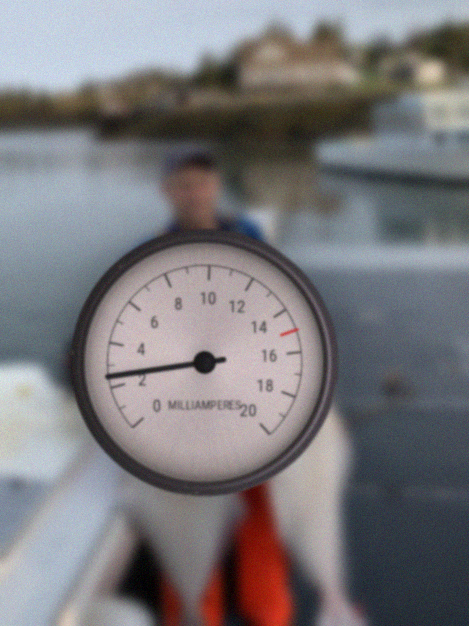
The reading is **2.5** mA
